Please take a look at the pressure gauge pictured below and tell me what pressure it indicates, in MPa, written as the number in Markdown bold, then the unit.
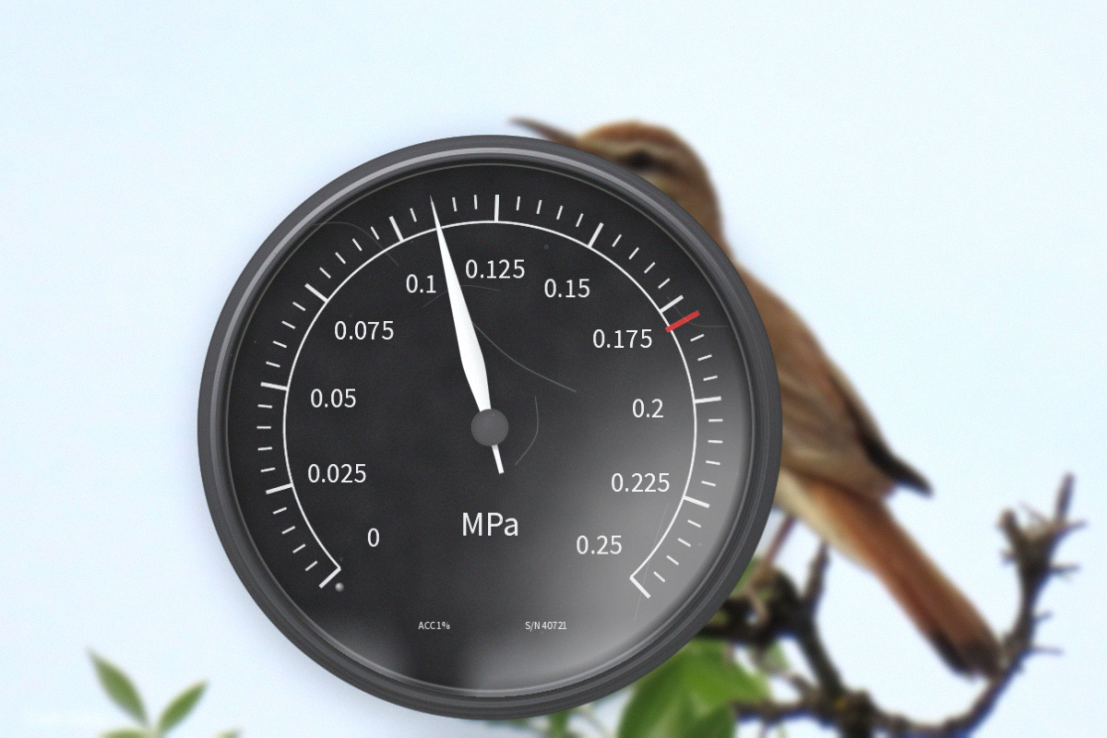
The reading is **0.11** MPa
